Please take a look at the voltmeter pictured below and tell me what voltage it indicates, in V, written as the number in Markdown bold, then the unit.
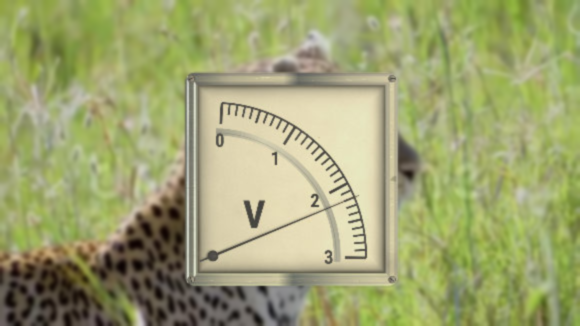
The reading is **2.2** V
